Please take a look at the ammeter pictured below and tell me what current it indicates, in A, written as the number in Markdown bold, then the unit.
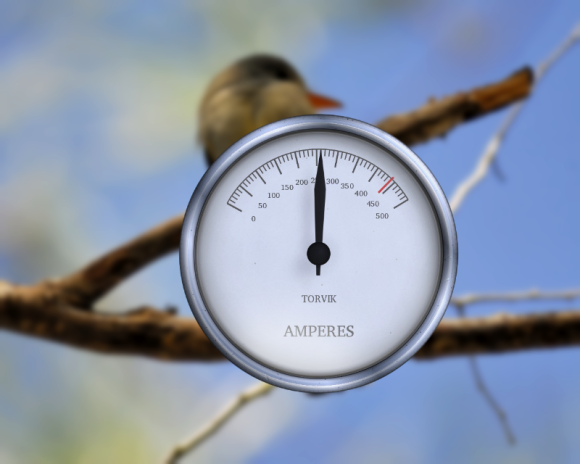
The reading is **260** A
